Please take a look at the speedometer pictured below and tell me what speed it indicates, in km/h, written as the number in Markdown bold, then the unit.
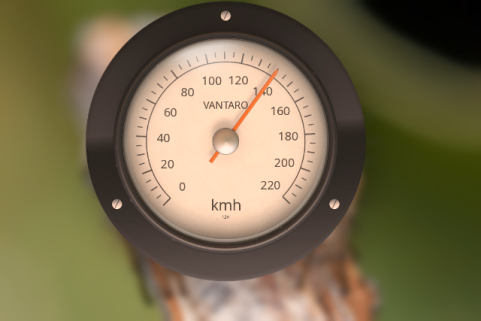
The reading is **140** km/h
